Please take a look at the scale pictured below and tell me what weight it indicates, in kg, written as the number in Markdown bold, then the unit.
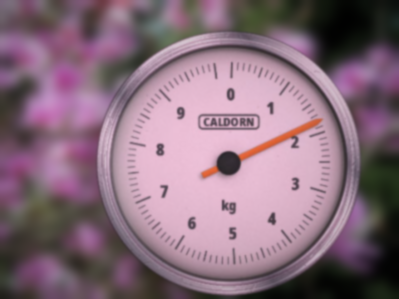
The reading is **1.8** kg
